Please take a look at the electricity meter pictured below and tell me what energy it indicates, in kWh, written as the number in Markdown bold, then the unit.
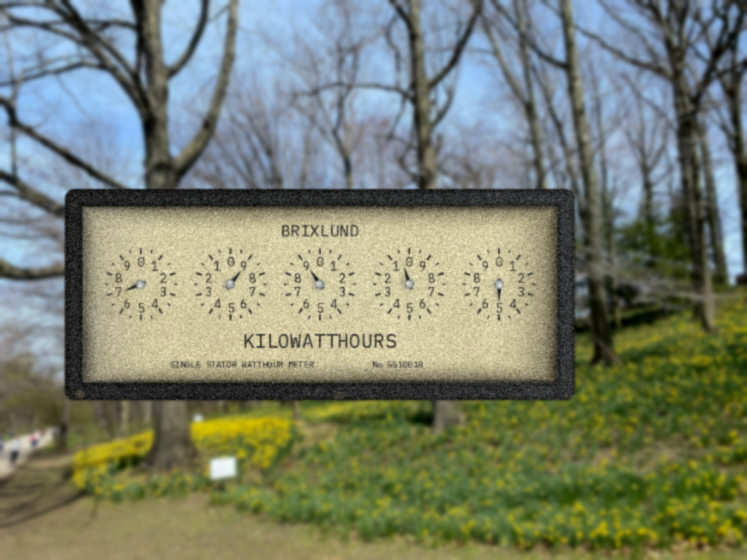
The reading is **68905** kWh
